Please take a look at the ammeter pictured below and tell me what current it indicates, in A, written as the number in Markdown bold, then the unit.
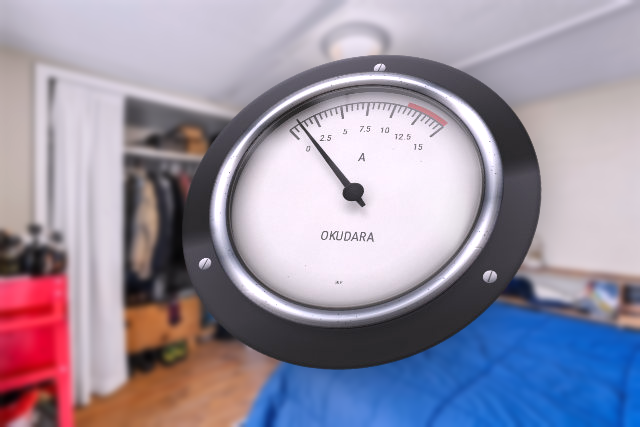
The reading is **1** A
